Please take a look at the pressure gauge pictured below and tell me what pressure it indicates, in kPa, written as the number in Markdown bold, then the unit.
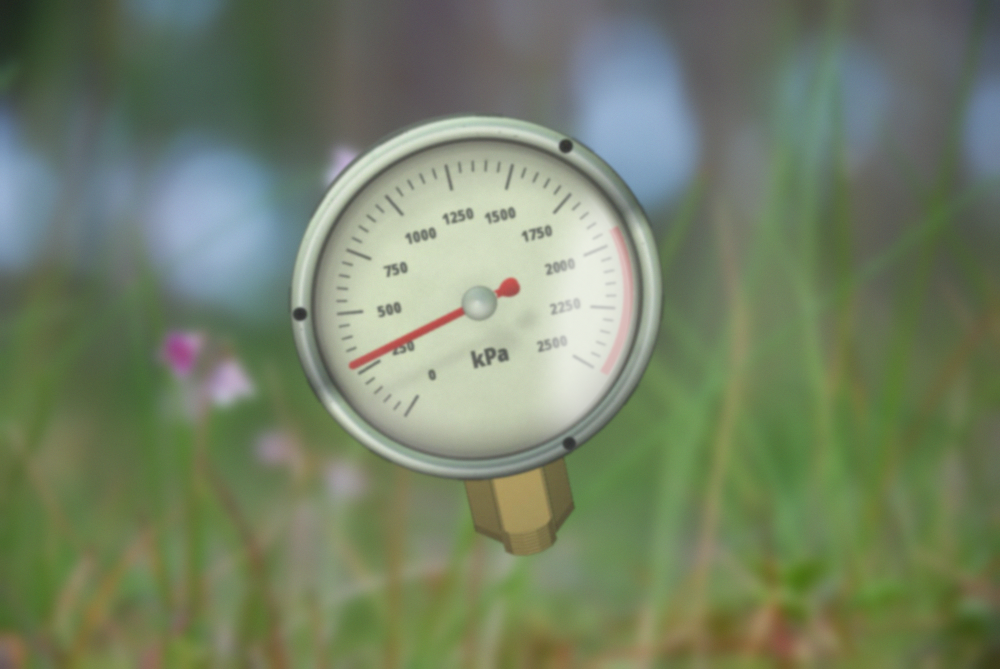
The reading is **300** kPa
